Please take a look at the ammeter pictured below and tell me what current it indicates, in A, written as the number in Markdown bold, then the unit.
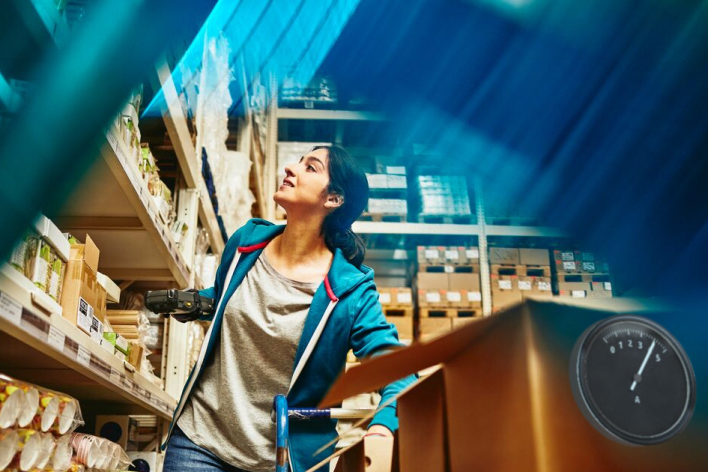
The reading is **4** A
